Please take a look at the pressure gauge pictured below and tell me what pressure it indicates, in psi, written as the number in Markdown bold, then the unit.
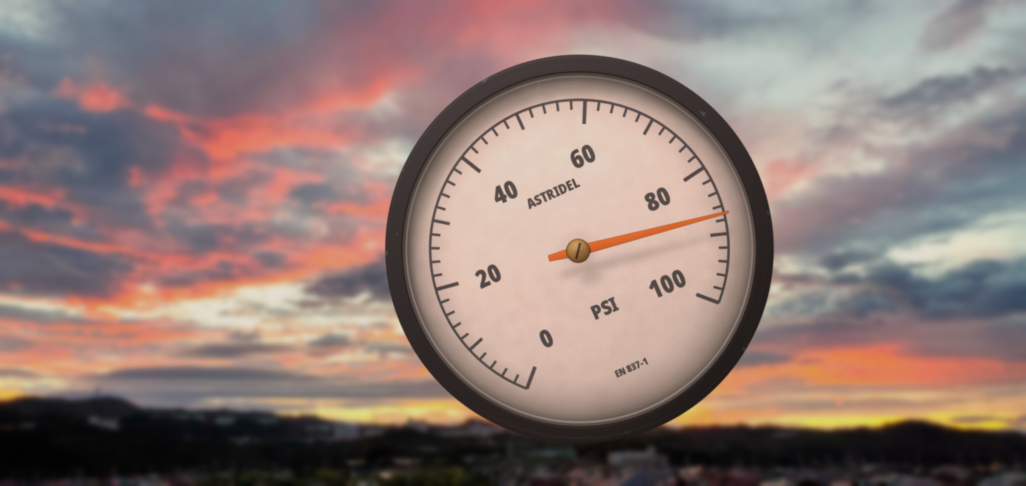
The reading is **87** psi
